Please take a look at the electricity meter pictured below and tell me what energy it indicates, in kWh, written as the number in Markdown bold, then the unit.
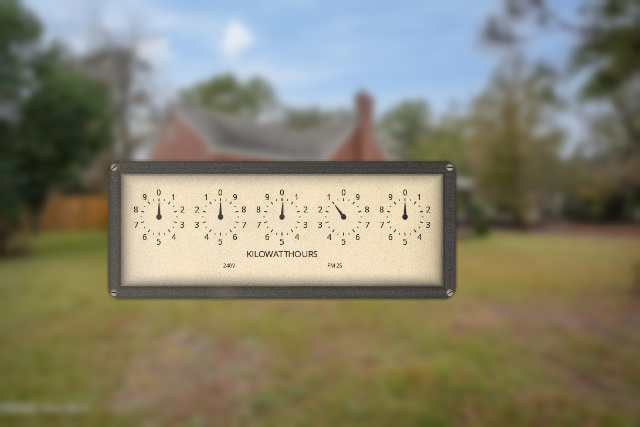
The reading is **10** kWh
